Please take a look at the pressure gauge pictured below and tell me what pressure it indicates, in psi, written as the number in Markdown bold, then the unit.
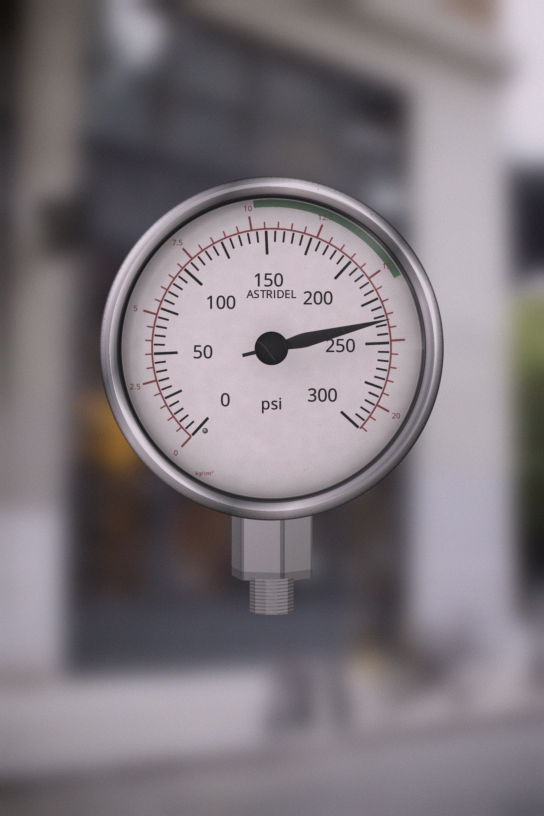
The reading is **237.5** psi
